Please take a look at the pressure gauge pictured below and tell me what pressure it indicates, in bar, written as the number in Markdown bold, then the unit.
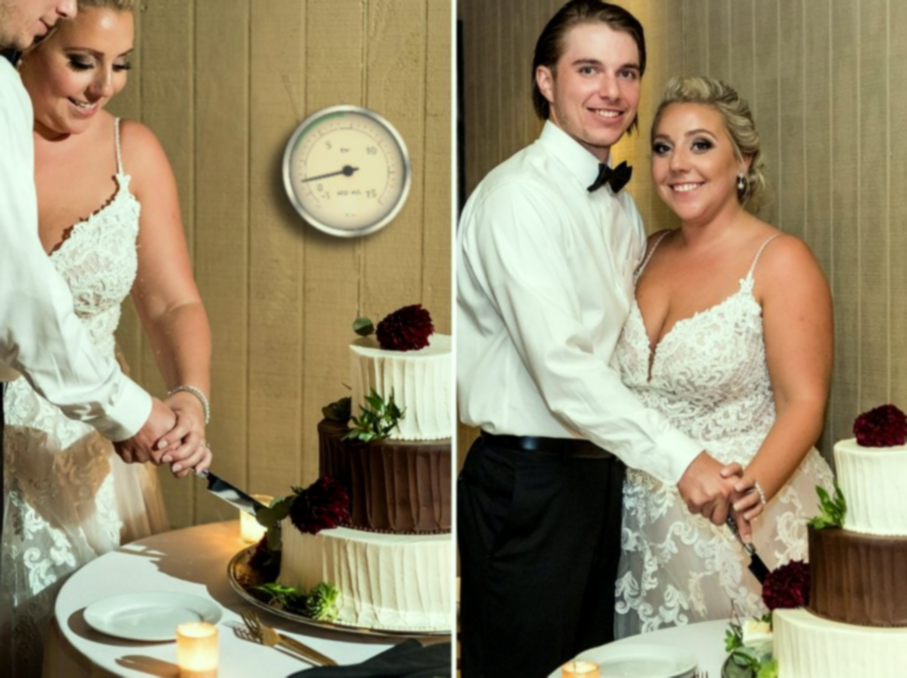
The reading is **1** bar
